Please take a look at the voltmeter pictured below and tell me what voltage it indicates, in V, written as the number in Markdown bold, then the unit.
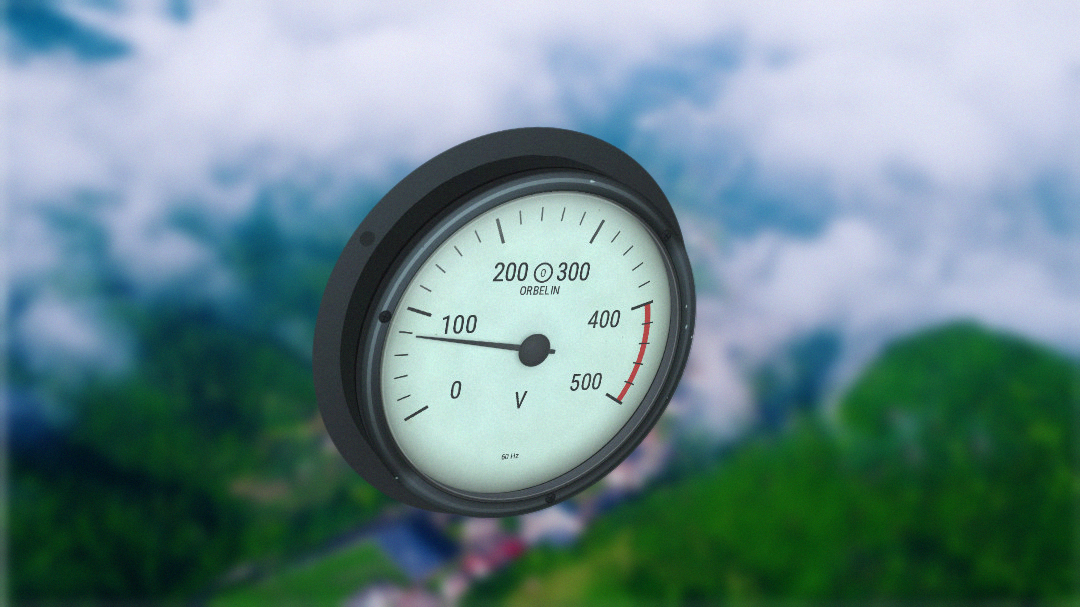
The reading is **80** V
